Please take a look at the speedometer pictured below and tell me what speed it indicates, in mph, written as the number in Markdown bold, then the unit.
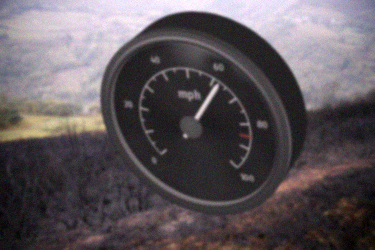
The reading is **62.5** mph
